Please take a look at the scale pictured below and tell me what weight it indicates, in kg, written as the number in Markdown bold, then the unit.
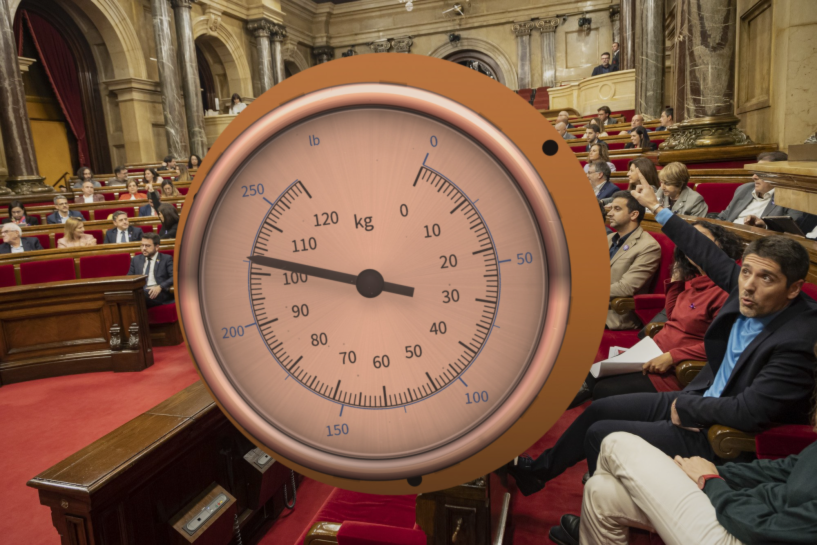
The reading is **103** kg
